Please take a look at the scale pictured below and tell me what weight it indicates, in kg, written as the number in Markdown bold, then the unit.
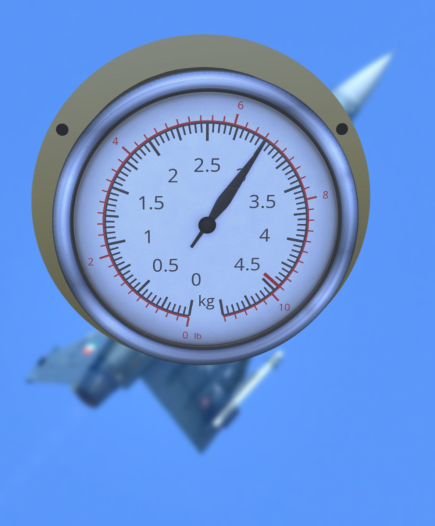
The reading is **3** kg
